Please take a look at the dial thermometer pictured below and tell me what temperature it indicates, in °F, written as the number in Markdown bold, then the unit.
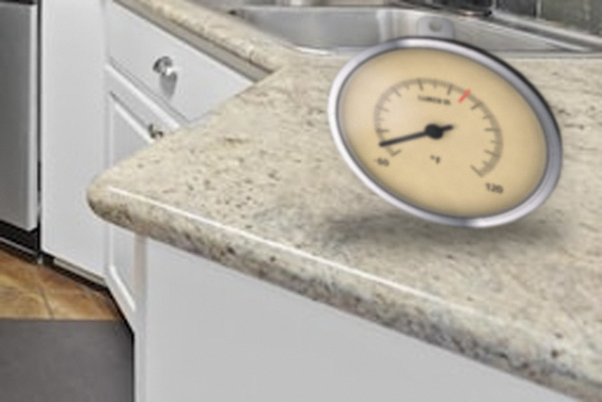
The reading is **-50** °F
